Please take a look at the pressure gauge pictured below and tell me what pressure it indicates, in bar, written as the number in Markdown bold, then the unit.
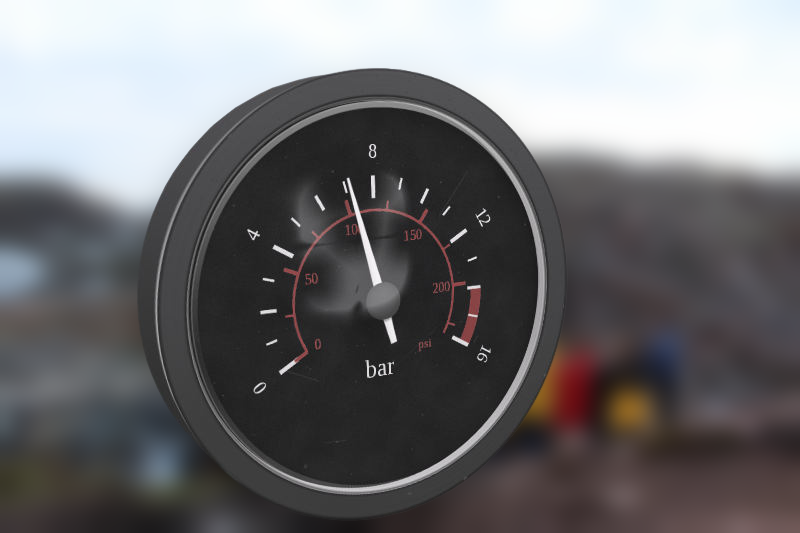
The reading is **7** bar
